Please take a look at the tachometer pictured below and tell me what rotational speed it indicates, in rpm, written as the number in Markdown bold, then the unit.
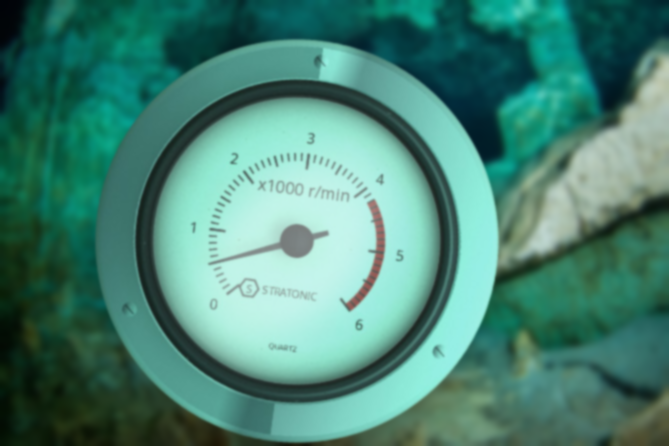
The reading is **500** rpm
